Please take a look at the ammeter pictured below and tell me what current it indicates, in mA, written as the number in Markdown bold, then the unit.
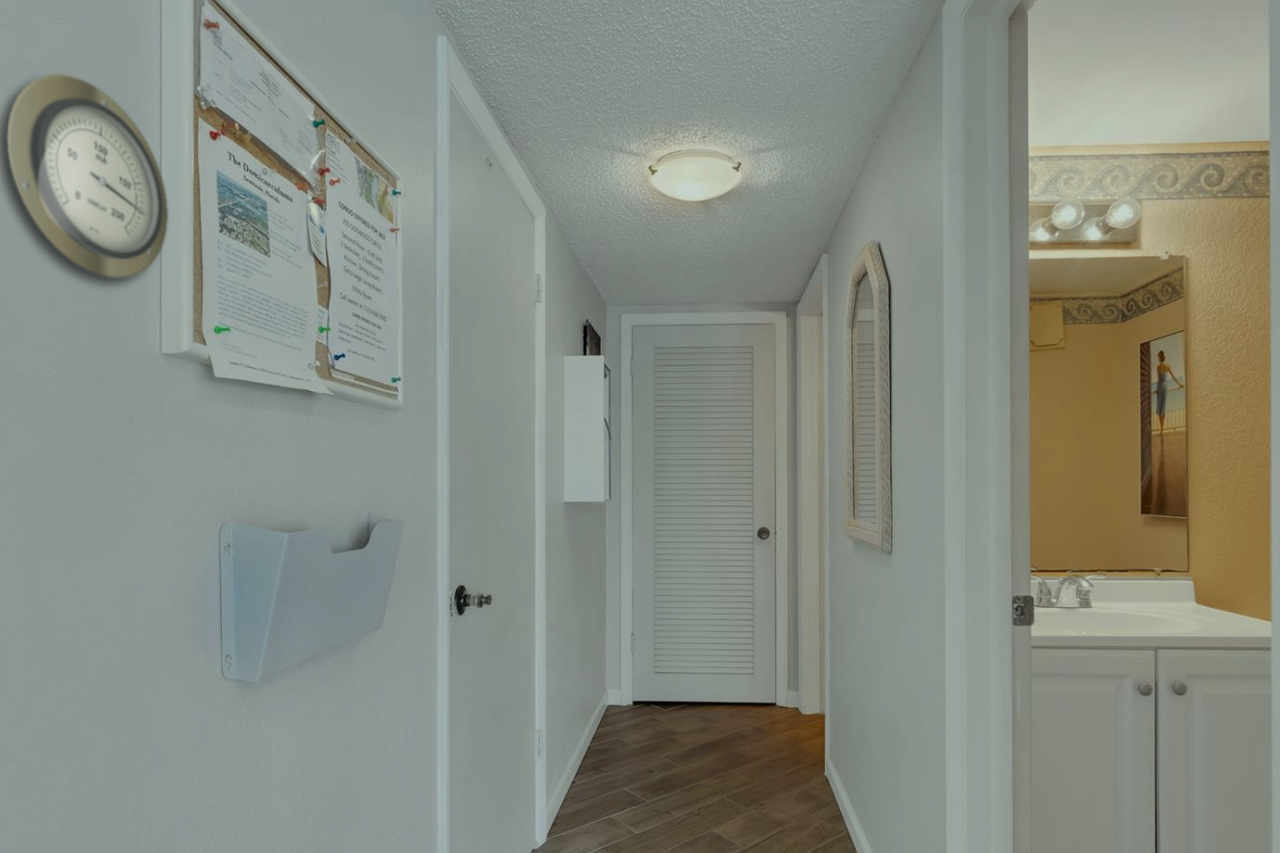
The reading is **175** mA
